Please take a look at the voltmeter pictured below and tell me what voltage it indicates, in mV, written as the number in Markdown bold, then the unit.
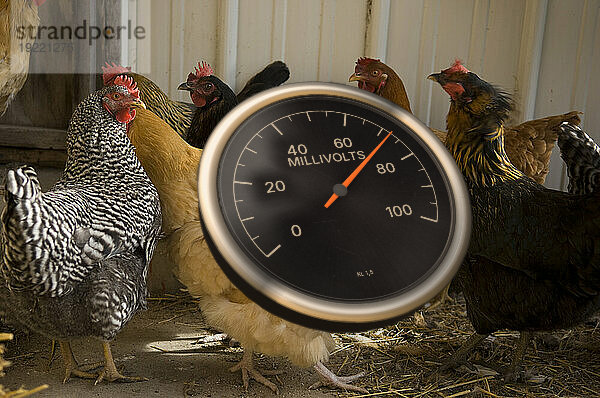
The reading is **72.5** mV
